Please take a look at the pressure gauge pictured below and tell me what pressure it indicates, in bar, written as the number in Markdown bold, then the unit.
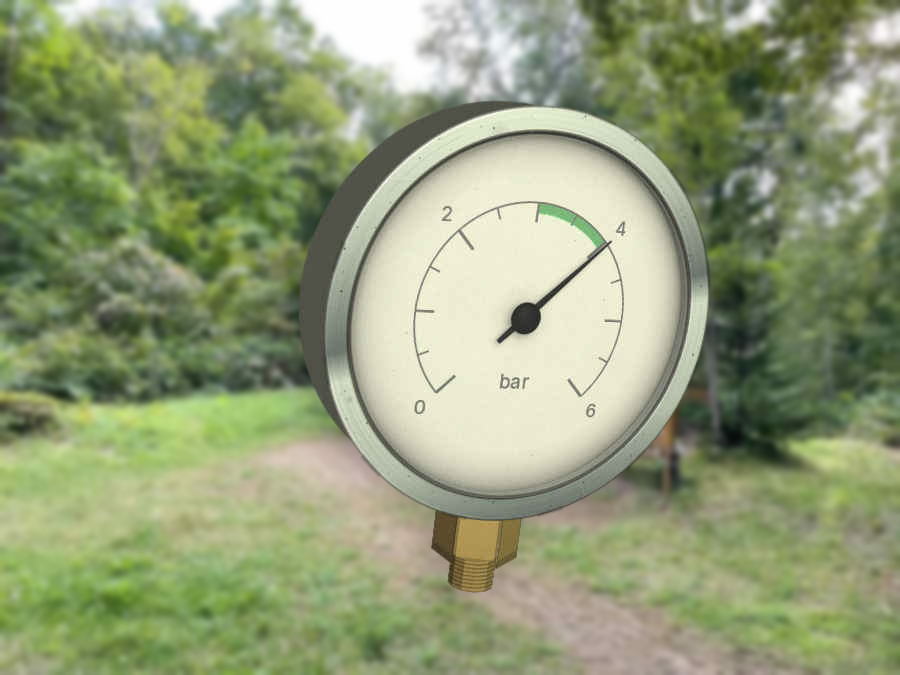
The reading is **4** bar
